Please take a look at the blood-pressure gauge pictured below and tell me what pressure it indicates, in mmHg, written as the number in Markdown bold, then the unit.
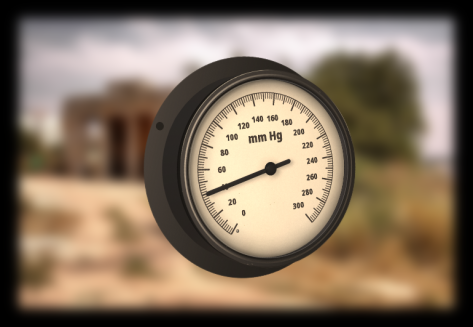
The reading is **40** mmHg
